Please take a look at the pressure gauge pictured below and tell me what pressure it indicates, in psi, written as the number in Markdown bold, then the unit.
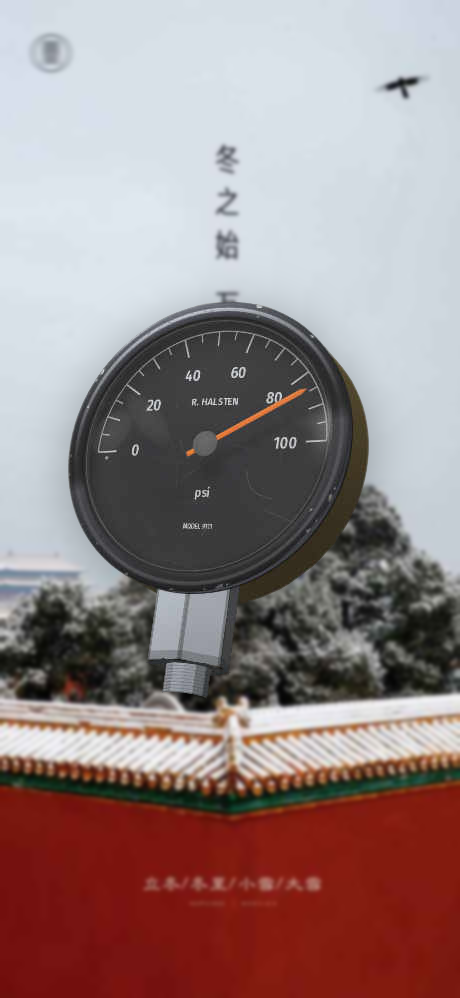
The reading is **85** psi
